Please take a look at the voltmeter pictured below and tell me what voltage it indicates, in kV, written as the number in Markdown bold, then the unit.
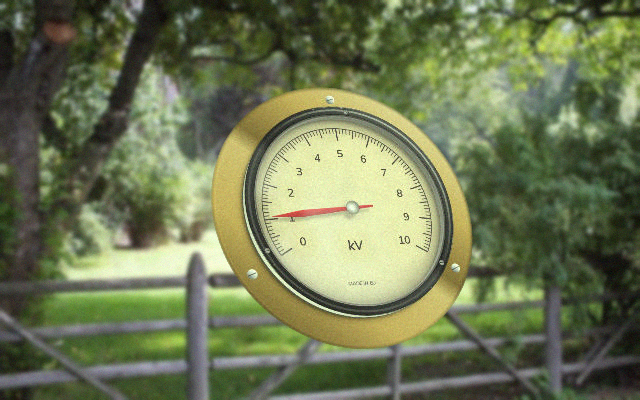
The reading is **1** kV
